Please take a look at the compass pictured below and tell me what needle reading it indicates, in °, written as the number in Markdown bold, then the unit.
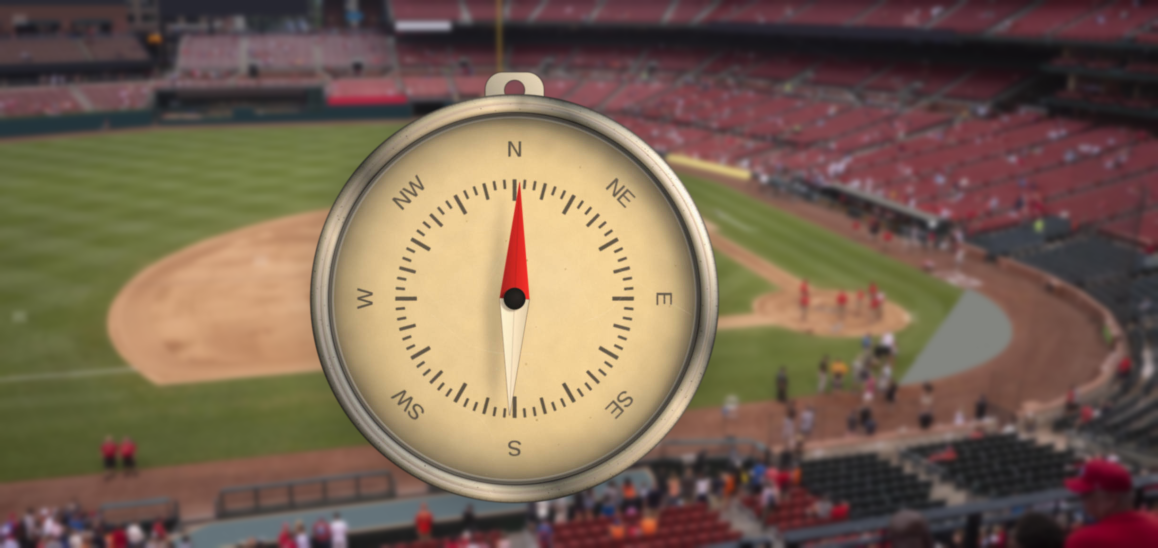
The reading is **2.5** °
